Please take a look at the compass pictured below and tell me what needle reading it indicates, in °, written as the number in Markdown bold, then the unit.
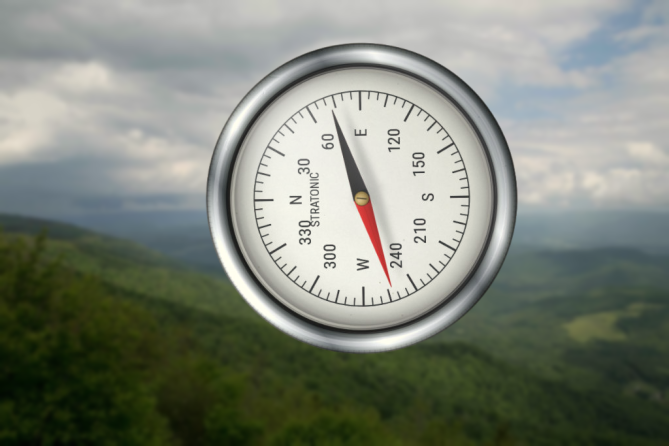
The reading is **252.5** °
